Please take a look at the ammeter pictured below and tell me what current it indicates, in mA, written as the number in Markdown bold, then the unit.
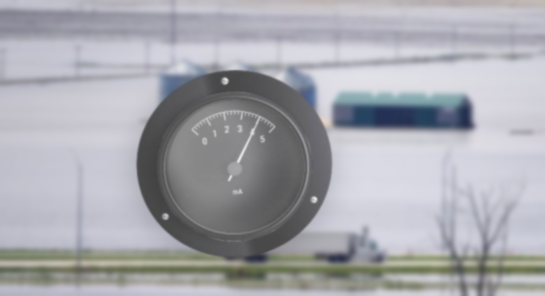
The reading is **4** mA
